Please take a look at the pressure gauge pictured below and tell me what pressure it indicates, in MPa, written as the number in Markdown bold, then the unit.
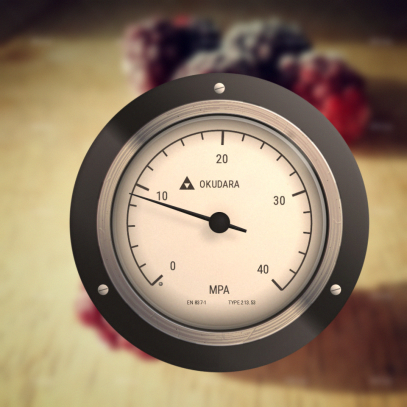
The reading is **9** MPa
